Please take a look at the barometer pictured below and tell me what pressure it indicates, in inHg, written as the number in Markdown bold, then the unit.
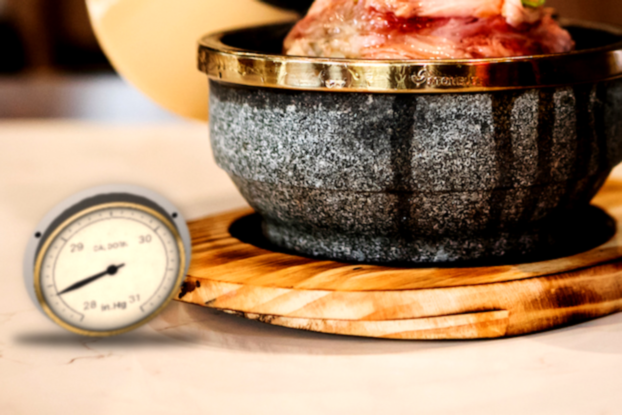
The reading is **28.4** inHg
